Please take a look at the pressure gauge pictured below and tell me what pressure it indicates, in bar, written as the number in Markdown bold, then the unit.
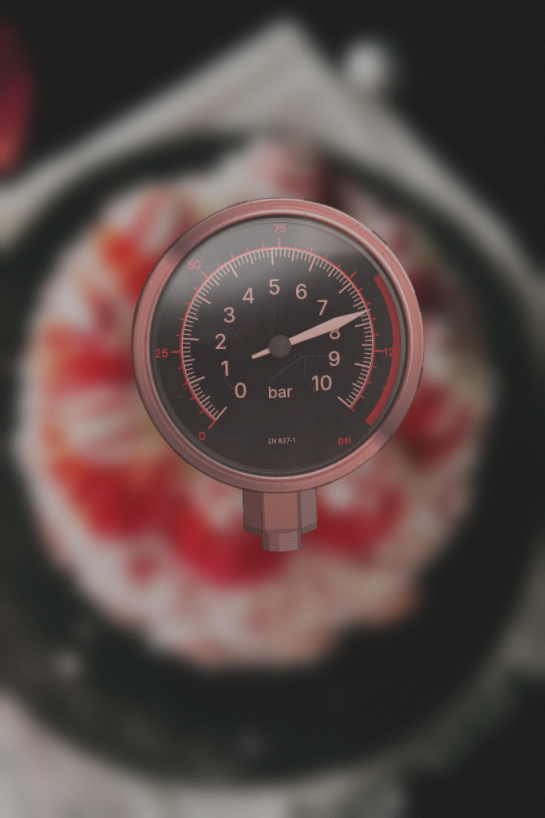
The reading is **7.7** bar
